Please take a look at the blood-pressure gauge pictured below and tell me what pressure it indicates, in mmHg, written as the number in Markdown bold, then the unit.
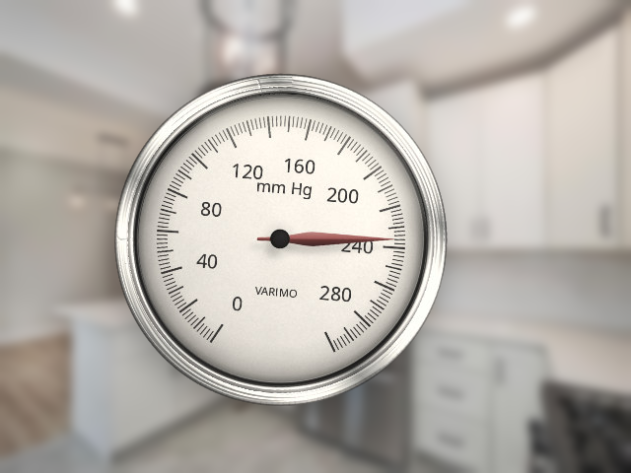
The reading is **236** mmHg
